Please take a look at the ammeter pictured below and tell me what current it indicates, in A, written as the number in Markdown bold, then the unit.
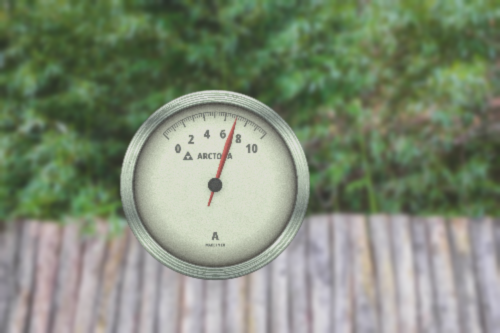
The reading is **7** A
